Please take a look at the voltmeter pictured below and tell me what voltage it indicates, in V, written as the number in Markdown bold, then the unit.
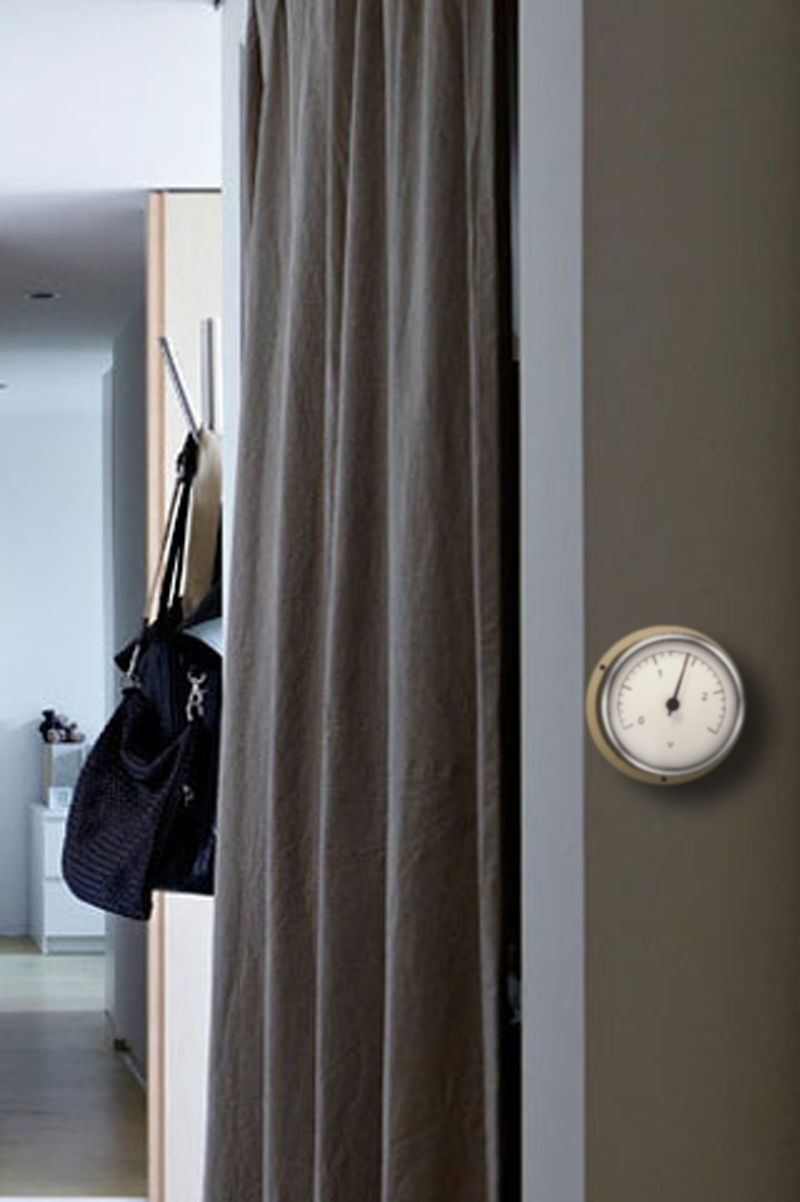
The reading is **1.4** V
